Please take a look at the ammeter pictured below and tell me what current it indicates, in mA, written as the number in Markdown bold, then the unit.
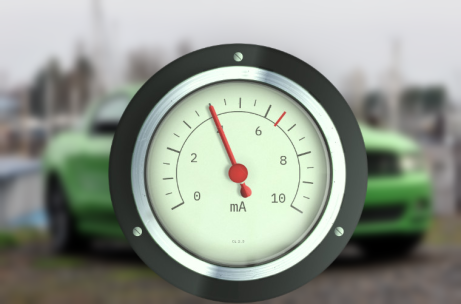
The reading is **4** mA
